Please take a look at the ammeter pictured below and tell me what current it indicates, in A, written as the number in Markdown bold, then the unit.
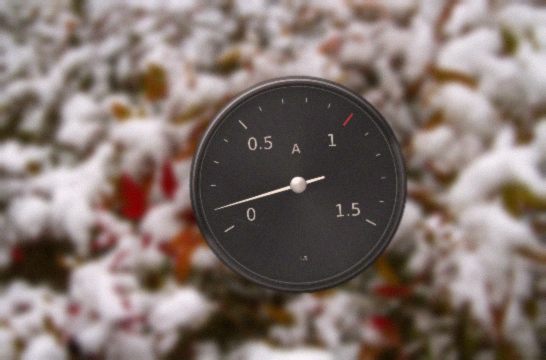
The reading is **0.1** A
